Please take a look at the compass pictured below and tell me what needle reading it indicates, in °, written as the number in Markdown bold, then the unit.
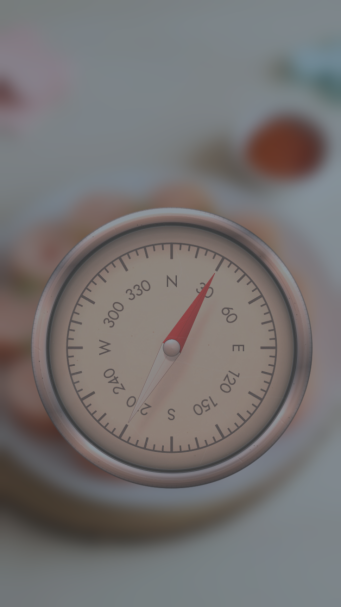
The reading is **30** °
